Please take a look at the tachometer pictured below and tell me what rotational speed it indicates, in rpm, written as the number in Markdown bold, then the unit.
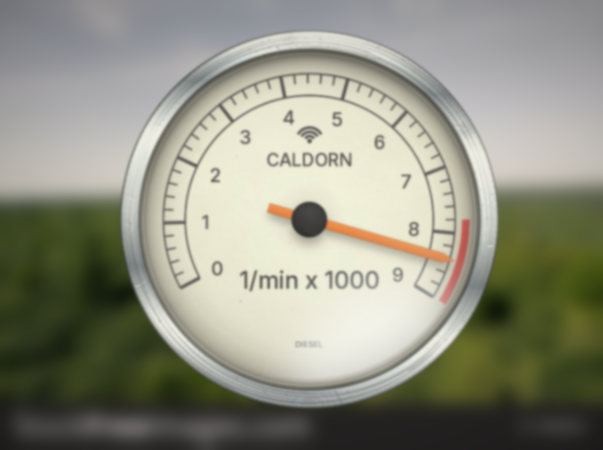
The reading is **8400** rpm
